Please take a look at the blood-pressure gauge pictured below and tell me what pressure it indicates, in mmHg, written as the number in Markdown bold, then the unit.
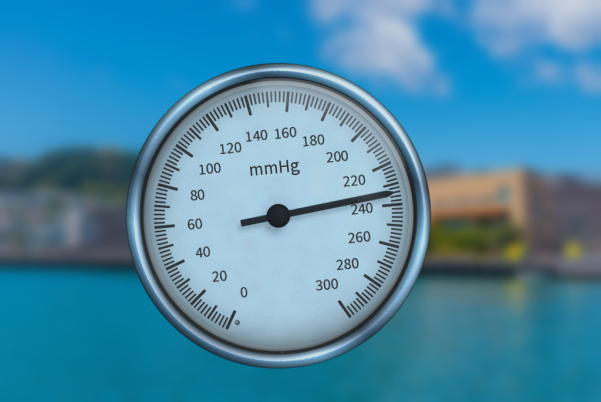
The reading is **234** mmHg
